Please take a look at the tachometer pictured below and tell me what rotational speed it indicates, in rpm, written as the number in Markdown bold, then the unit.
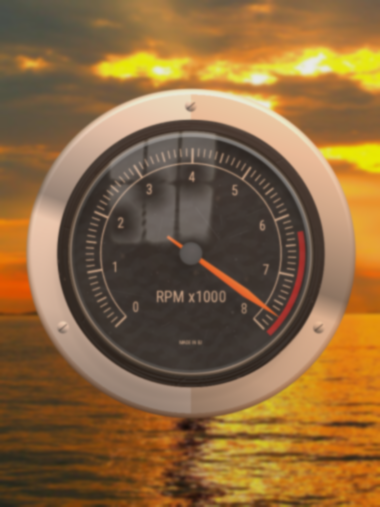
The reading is **7700** rpm
